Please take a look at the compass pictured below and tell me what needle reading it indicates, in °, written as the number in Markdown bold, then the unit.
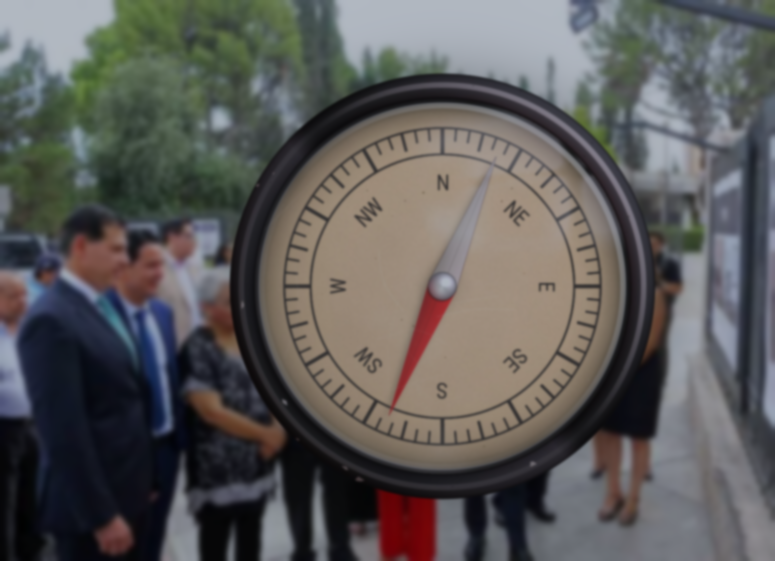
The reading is **202.5** °
